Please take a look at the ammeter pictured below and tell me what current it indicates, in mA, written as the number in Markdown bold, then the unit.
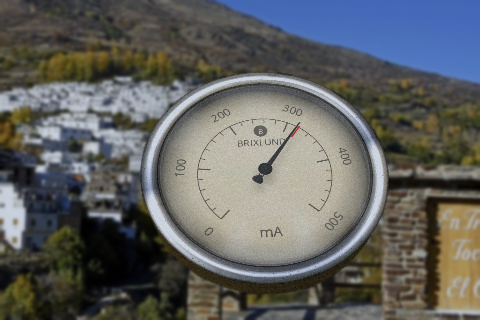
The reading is **320** mA
